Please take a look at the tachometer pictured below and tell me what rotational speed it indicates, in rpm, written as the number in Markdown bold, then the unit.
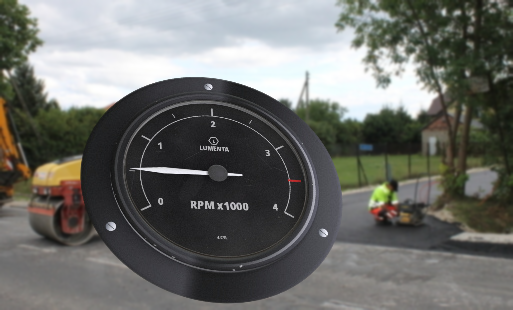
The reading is **500** rpm
